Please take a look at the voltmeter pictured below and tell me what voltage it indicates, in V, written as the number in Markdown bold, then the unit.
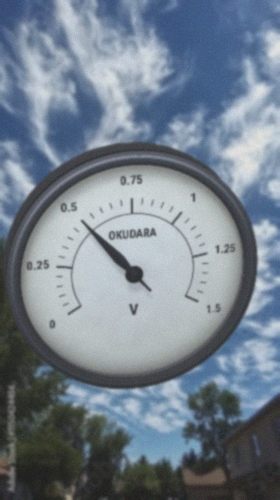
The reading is **0.5** V
